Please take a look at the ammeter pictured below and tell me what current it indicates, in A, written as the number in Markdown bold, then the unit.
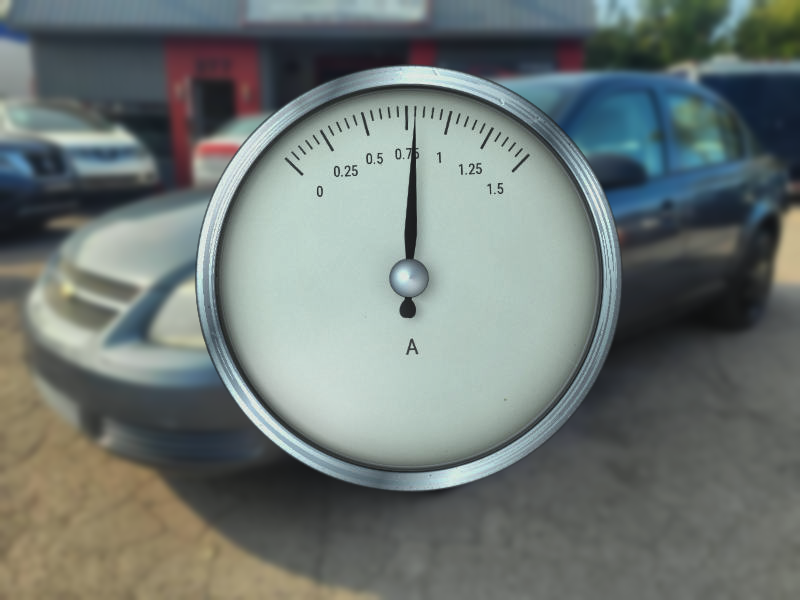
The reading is **0.8** A
